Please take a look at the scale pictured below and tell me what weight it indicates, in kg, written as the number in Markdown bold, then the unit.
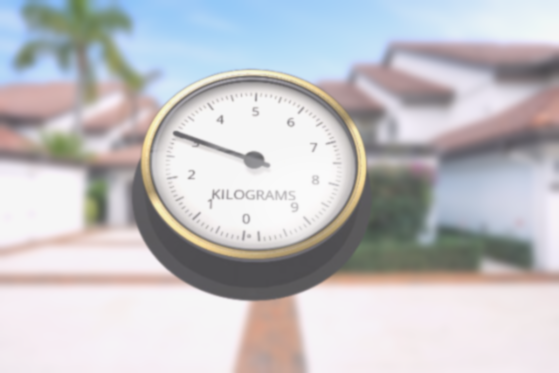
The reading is **3** kg
